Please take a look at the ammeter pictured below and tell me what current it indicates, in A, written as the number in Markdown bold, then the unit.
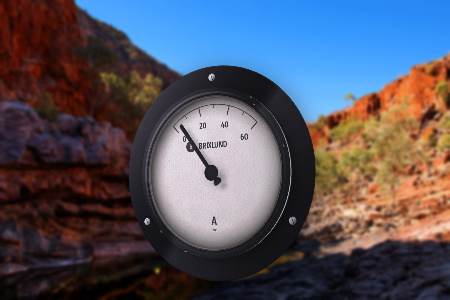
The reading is **5** A
